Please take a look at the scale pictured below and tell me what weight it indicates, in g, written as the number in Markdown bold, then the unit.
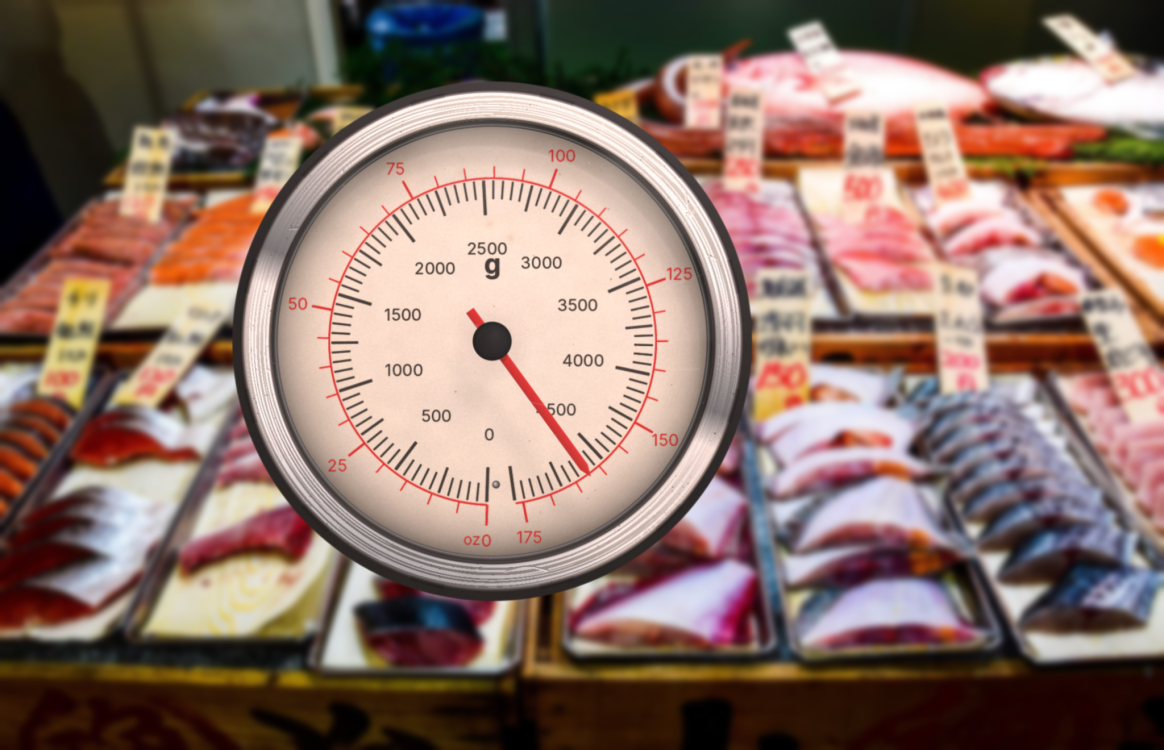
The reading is **4600** g
